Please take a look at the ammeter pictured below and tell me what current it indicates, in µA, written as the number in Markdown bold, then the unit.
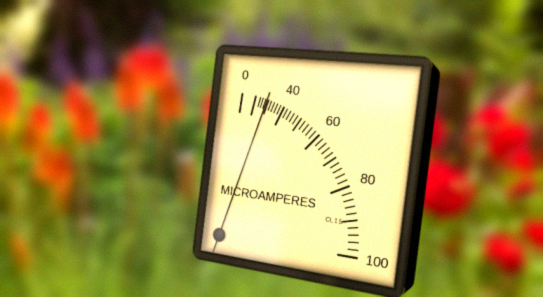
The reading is **30** µA
